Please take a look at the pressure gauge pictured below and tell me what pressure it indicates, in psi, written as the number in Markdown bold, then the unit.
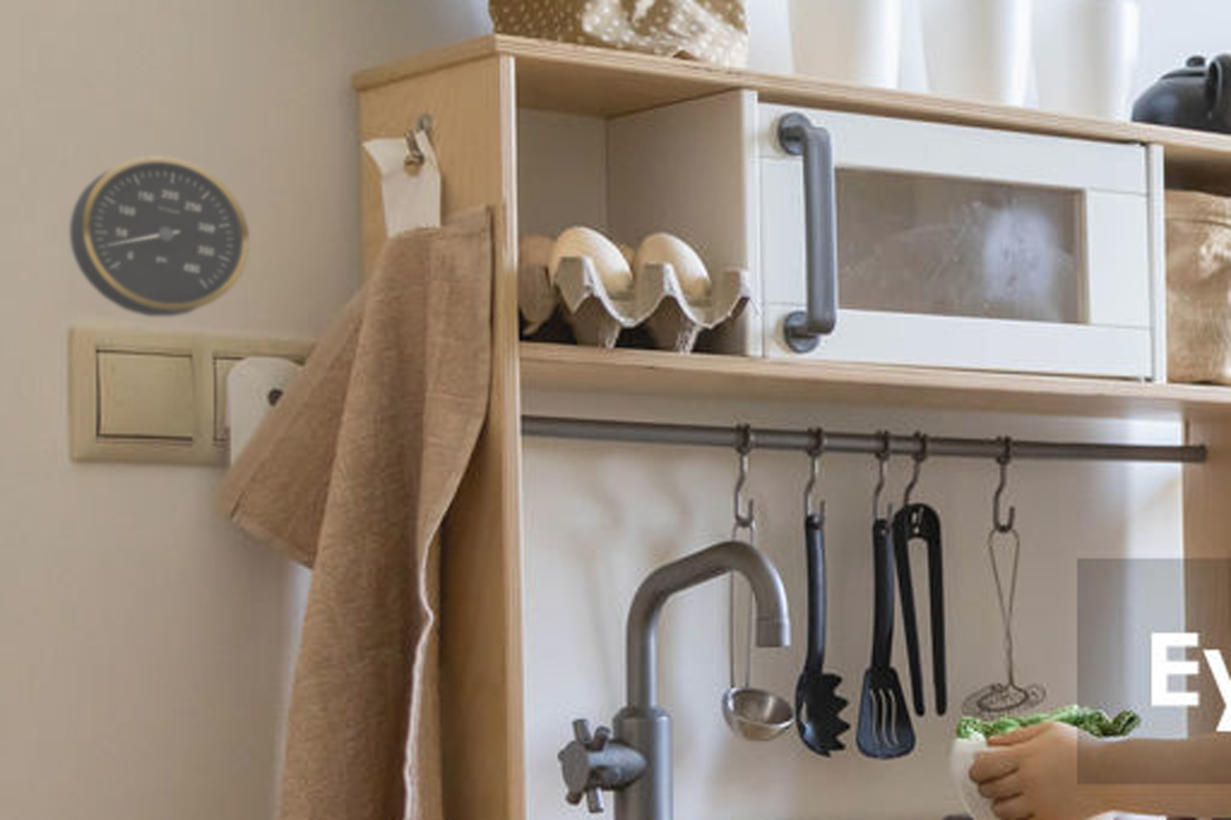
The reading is **30** psi
